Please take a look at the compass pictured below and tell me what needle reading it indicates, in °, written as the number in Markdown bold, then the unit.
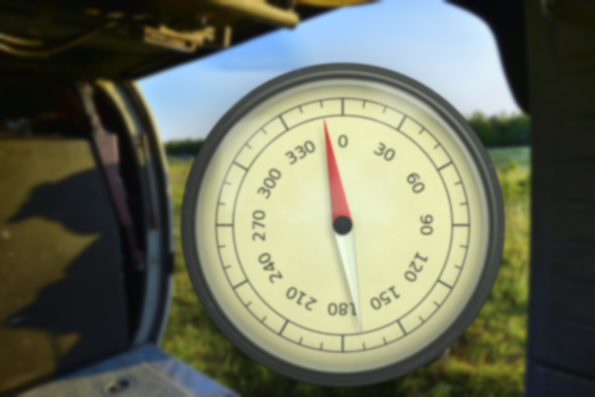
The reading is **350** °
